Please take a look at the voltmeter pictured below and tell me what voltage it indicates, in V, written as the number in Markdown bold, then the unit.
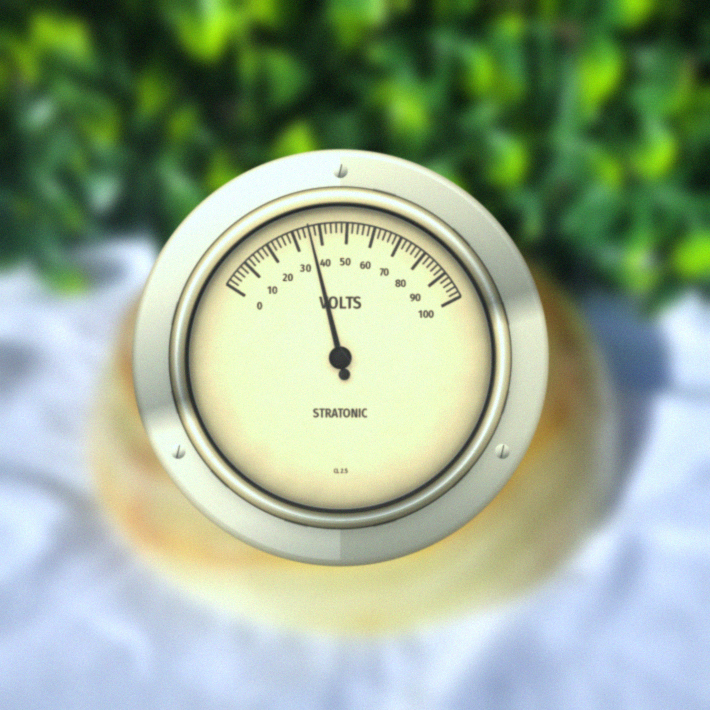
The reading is **36** V
